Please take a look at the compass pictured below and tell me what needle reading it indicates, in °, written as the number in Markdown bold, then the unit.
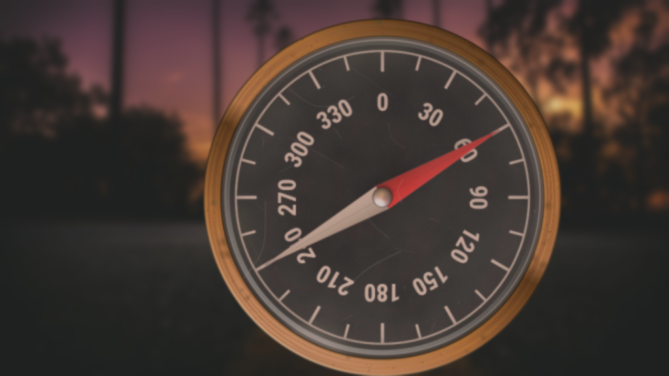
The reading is **60** °
